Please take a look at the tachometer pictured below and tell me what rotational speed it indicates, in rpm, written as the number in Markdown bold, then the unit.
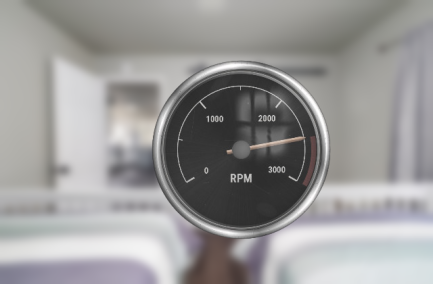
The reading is **2500** rpm
